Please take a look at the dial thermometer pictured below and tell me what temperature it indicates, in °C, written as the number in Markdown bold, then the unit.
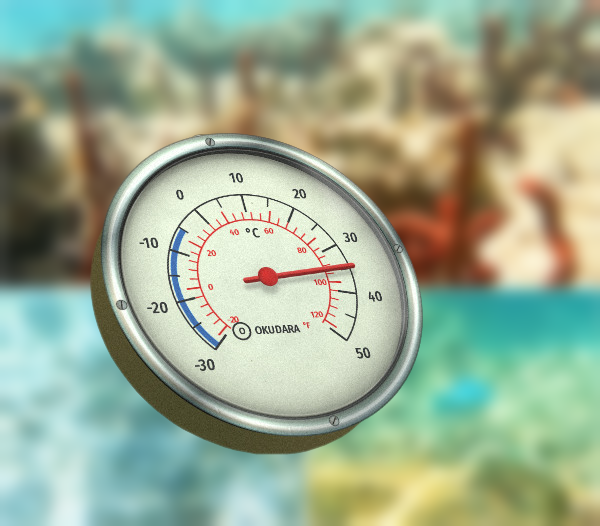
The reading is **35** °C
